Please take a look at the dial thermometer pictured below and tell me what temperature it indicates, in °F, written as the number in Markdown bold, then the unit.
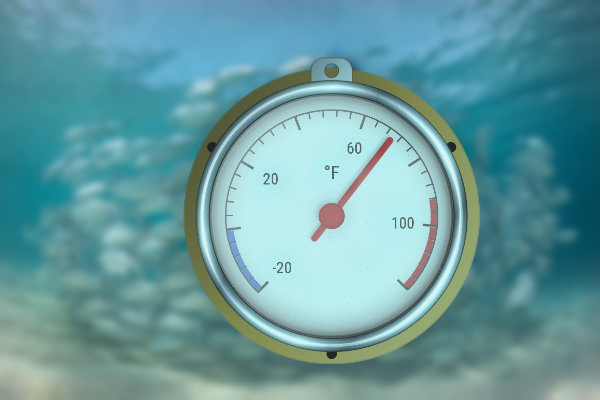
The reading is **70** °F
